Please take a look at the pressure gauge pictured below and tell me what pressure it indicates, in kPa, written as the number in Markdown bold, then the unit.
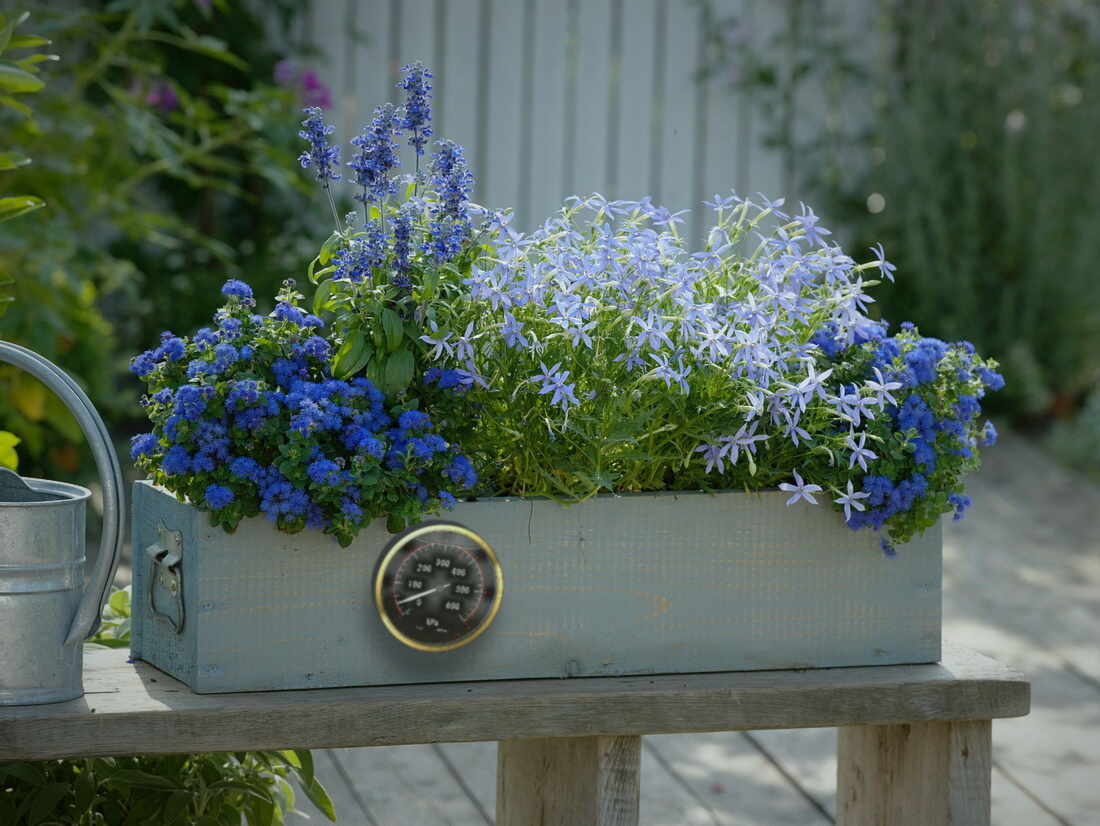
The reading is **40** kPa
